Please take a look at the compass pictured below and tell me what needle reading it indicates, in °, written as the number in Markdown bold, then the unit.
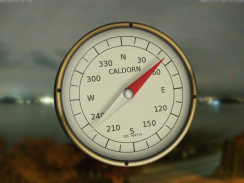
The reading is **52.5** °
